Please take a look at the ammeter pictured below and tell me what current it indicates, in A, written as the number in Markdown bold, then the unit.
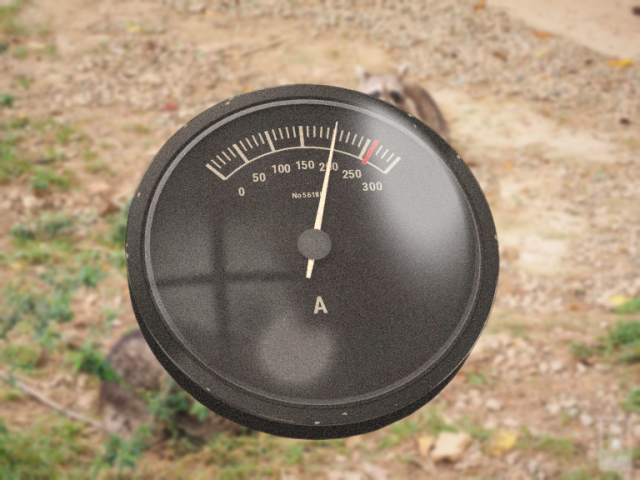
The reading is **200** A
